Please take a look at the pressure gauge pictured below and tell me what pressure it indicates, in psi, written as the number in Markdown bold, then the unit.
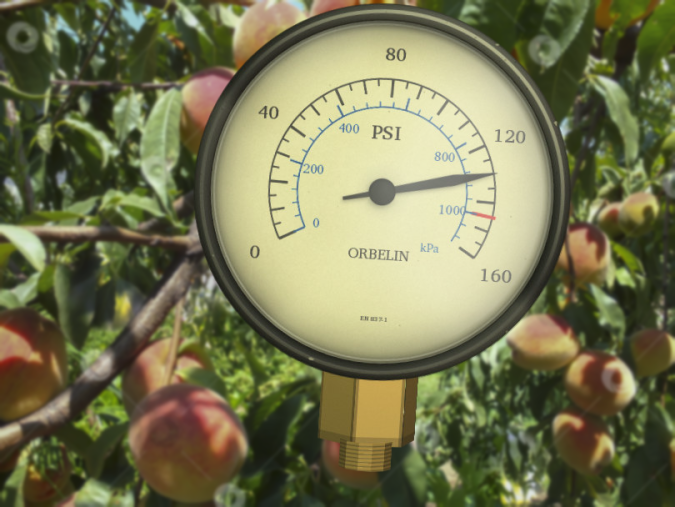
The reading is **130** psi
